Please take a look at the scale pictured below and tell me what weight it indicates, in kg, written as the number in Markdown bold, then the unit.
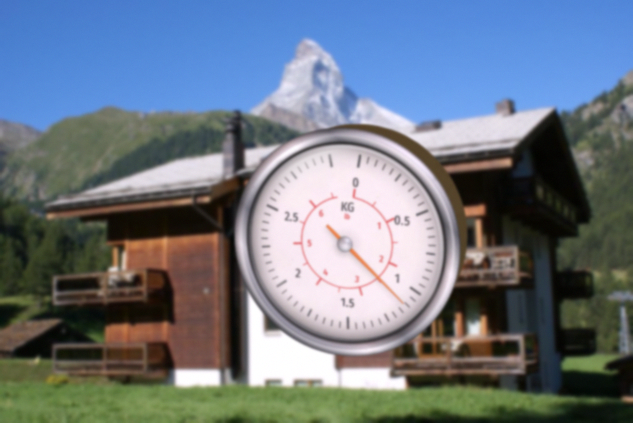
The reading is **1.1** kg
